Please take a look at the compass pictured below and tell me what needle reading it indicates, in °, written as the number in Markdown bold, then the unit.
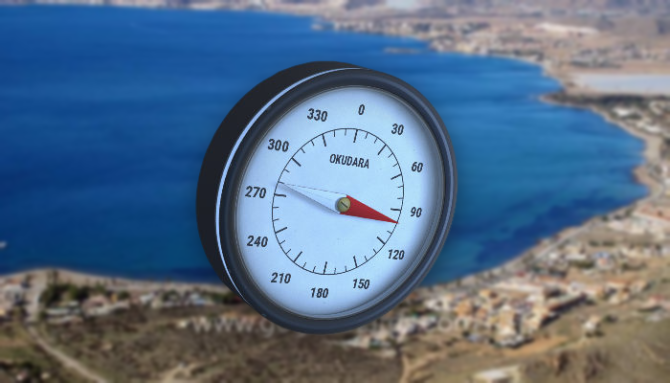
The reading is **100** °
